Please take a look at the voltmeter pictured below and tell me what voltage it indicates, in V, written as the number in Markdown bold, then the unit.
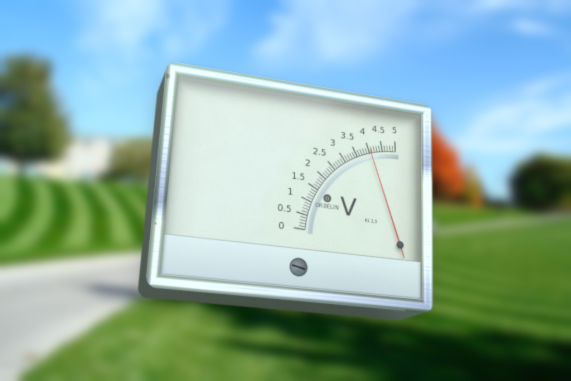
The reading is **4** V
